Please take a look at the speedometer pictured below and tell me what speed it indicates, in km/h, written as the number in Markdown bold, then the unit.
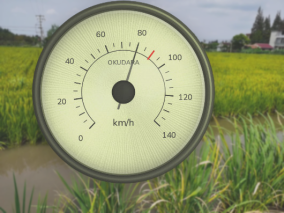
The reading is **80** km/h
